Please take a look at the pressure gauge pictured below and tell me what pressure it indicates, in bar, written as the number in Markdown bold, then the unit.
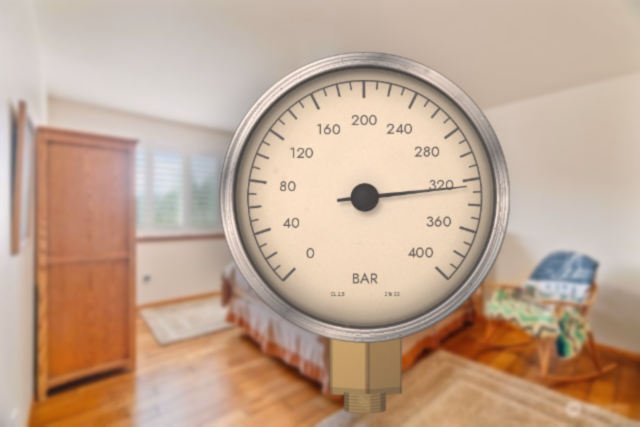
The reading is **325** bar
